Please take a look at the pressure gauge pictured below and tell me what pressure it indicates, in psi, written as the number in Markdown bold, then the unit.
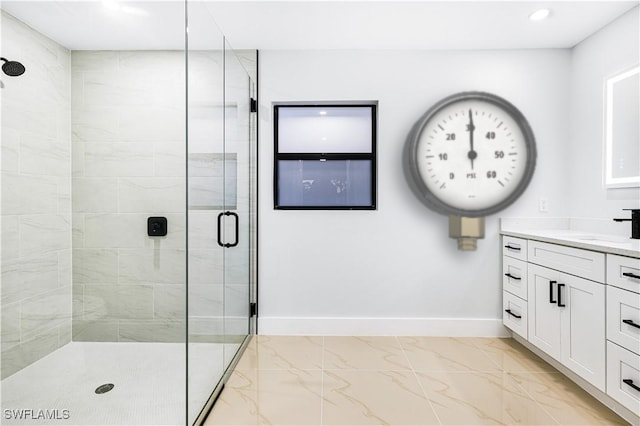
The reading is **30** psi
